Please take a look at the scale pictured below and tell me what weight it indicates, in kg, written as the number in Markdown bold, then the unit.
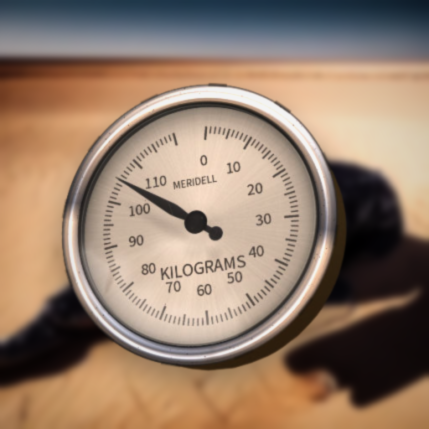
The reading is **105** kg
